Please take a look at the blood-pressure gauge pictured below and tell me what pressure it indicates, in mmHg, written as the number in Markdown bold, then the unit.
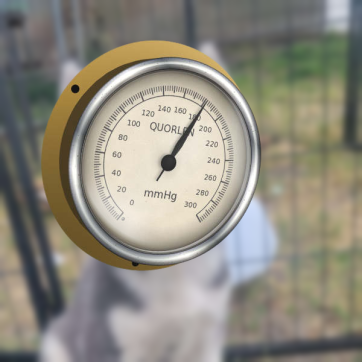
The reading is **180** mmHg
